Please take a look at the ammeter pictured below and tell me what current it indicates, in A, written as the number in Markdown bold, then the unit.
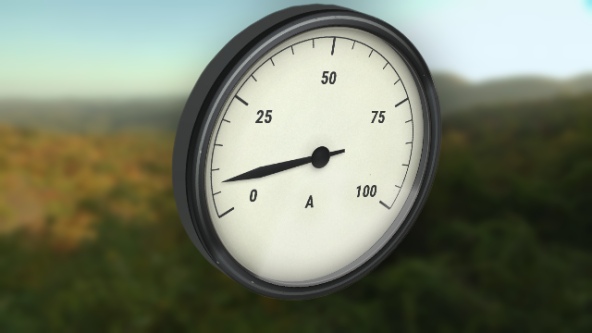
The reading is **7.5** A
